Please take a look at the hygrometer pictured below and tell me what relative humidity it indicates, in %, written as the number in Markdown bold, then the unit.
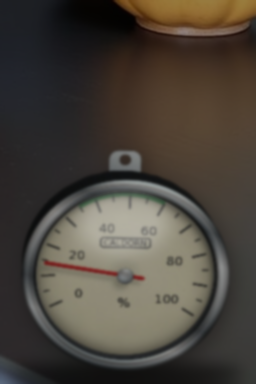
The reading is **15** %
